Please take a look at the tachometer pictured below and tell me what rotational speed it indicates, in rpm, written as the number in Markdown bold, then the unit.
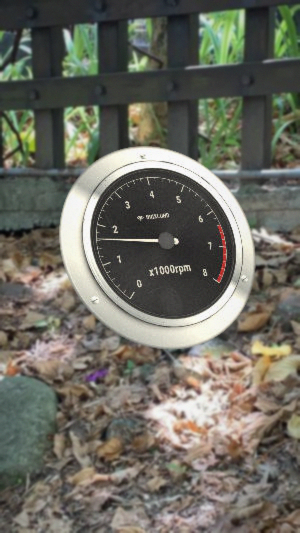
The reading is **1600** rpm
